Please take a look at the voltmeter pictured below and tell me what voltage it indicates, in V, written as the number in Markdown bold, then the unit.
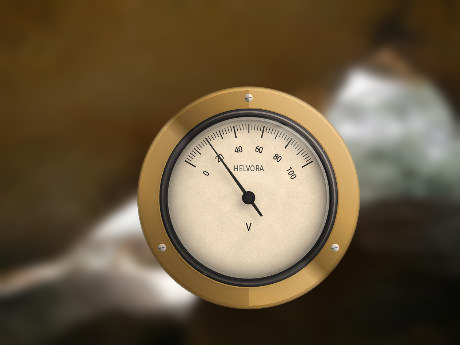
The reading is **20** V
